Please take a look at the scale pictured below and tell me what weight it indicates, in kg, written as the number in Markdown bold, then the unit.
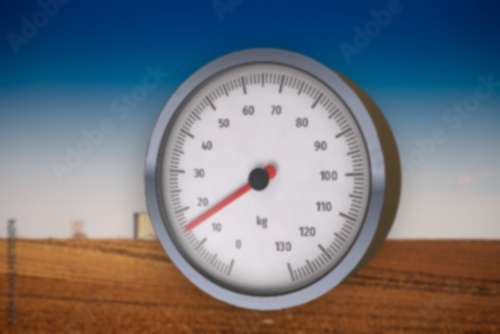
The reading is **15** kg
